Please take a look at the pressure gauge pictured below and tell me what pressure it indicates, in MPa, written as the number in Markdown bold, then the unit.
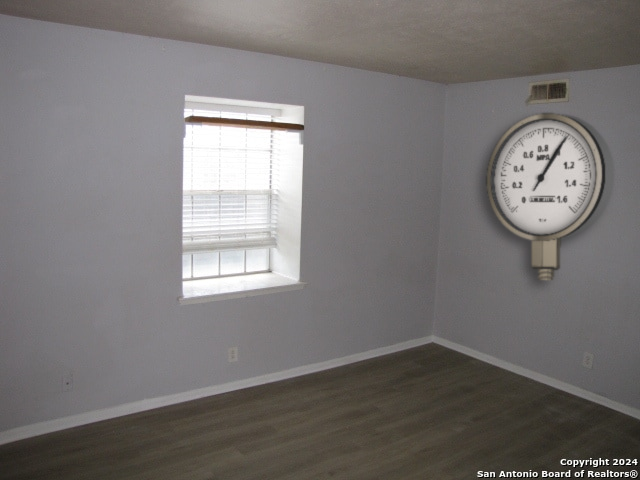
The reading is **1** MPa
